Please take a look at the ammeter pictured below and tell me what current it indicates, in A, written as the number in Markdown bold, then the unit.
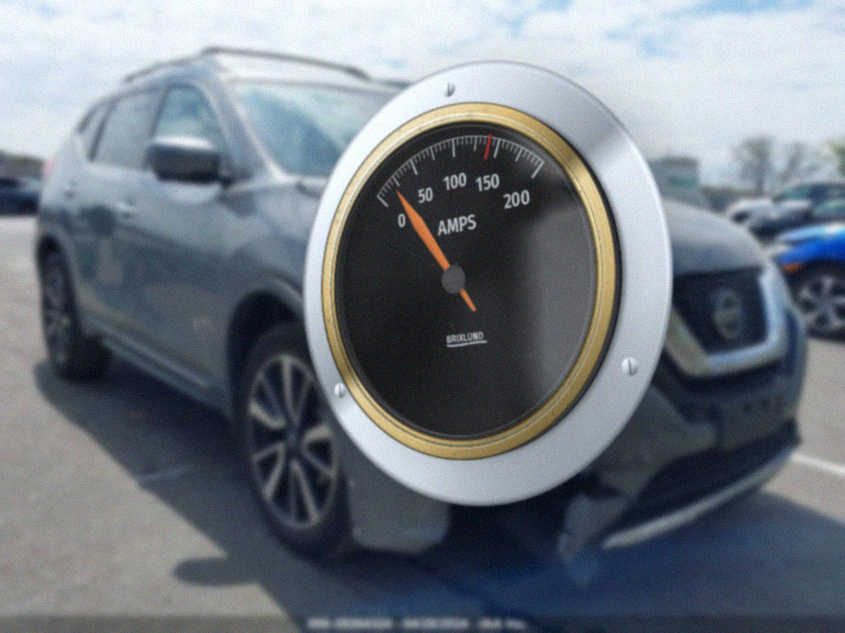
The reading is **25** A
